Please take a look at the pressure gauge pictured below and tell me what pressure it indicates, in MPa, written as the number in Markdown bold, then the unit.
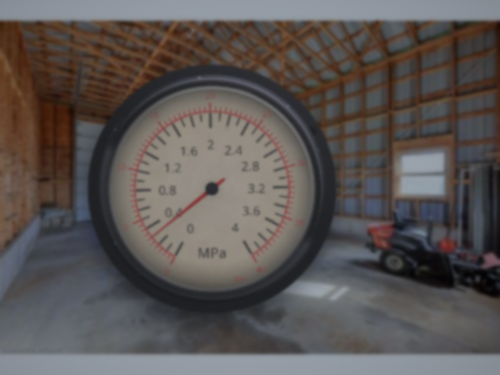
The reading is **0.3** MPa
